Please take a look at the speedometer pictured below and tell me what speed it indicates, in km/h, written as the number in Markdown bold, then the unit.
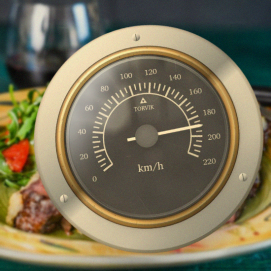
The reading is **190** km/h
